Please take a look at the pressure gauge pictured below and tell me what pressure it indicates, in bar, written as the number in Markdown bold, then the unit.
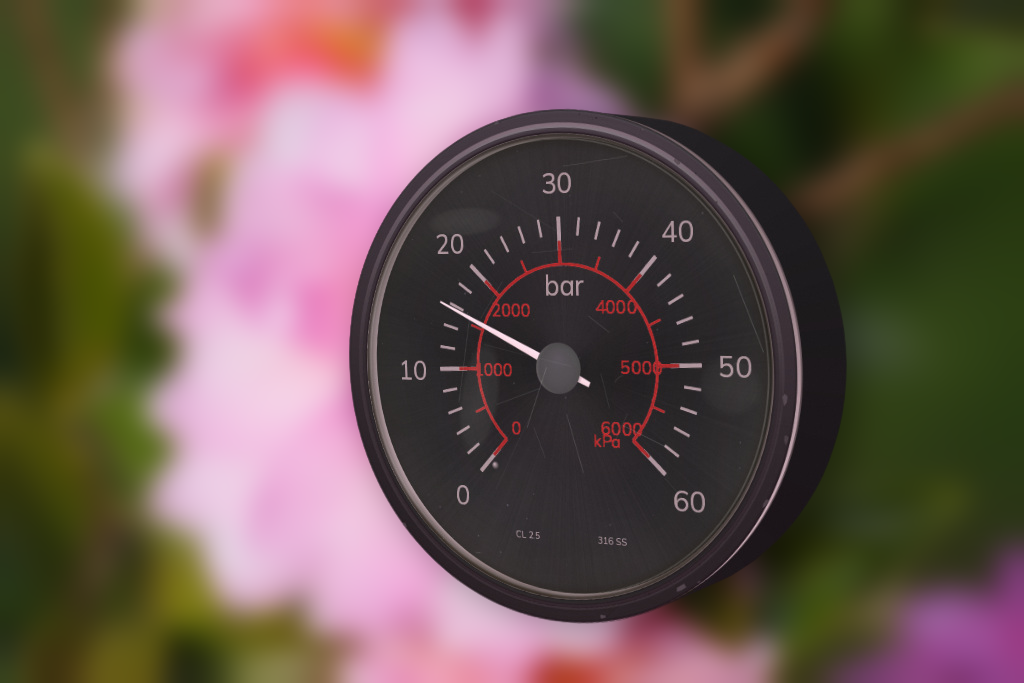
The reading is **16** bar
